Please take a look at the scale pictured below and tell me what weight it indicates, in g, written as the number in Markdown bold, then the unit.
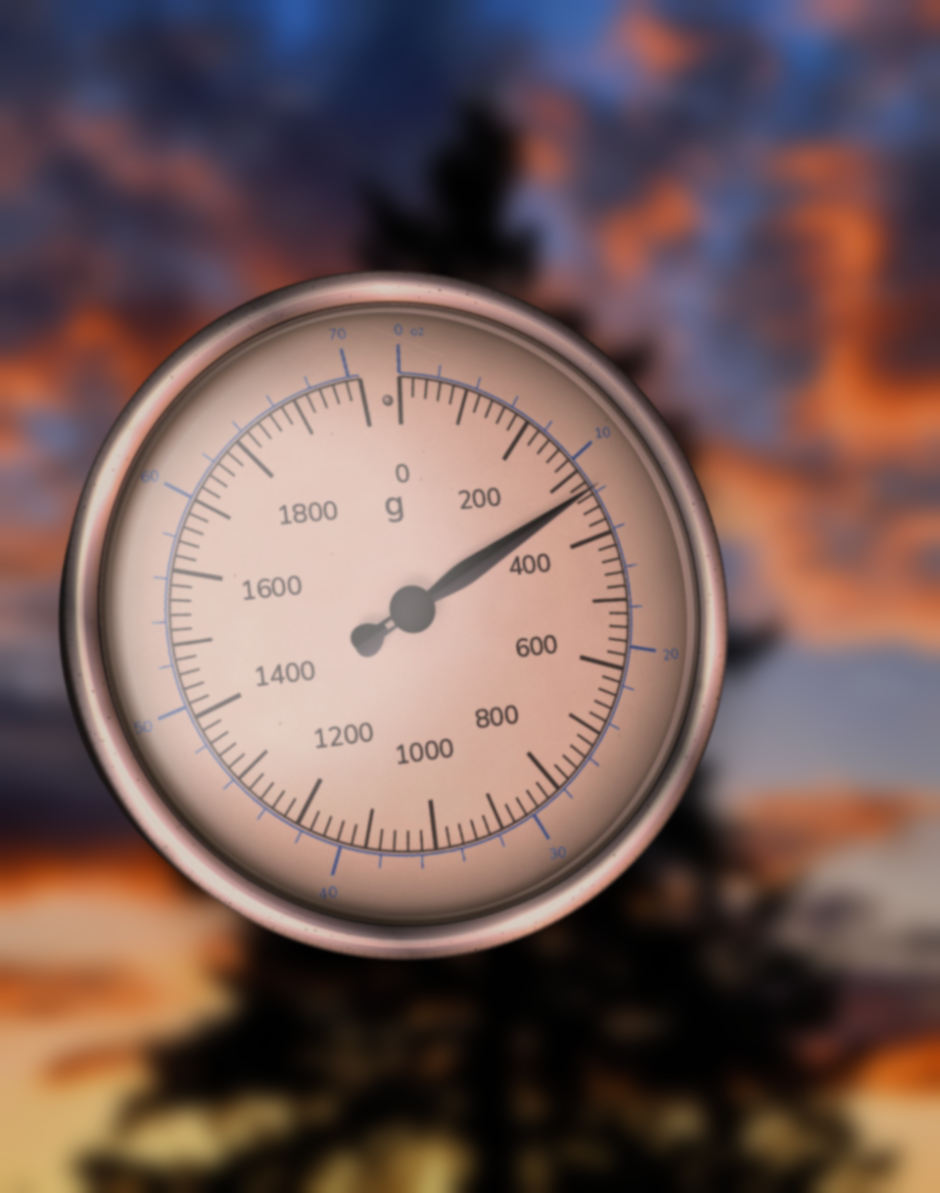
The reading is **330** g
